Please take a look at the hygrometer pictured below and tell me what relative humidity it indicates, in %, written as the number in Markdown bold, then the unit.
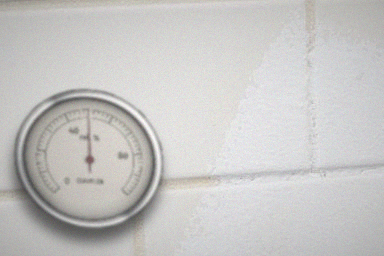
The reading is **50** %
